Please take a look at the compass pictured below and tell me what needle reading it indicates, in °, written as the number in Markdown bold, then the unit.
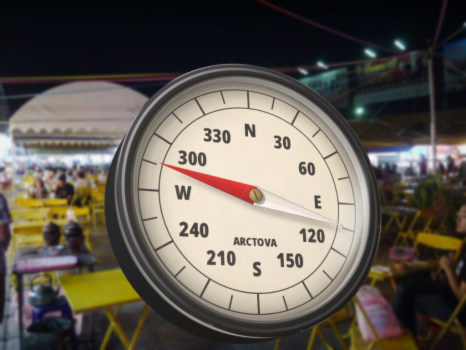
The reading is **285** °
